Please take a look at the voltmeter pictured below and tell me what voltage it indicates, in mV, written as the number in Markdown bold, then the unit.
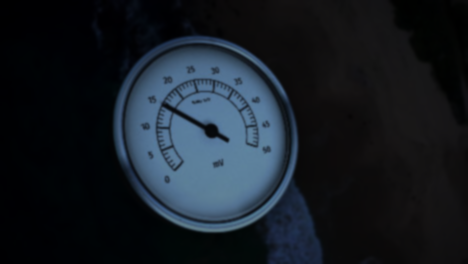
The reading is **15** mV
